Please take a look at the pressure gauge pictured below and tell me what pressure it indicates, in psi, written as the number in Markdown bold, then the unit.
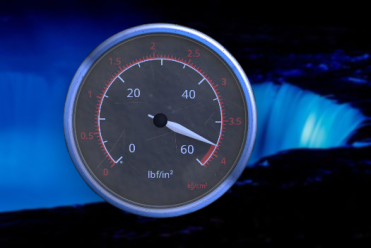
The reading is **55** psi
